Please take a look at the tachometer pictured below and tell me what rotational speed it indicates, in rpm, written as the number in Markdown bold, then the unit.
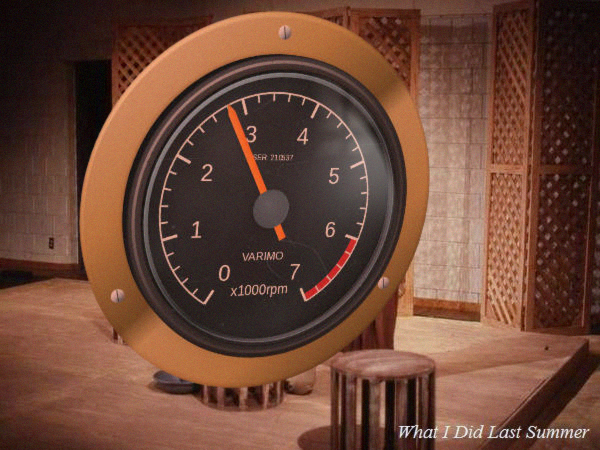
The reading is **2800** rpm
